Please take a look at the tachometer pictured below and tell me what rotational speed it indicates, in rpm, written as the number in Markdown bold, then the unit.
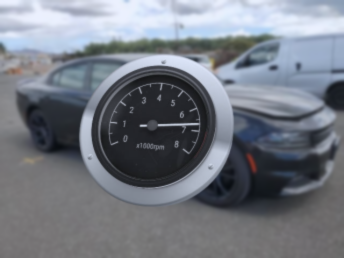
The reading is **6750** rpm
